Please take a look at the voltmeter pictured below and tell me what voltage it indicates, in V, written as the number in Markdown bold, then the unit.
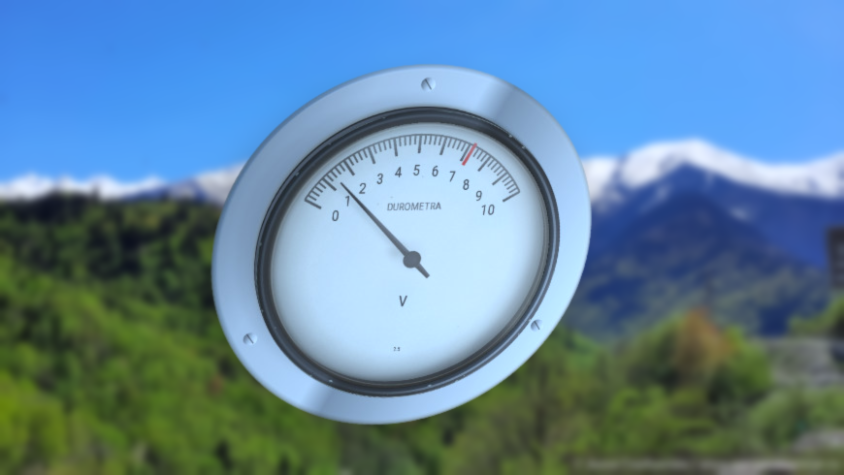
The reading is **1.4** V
